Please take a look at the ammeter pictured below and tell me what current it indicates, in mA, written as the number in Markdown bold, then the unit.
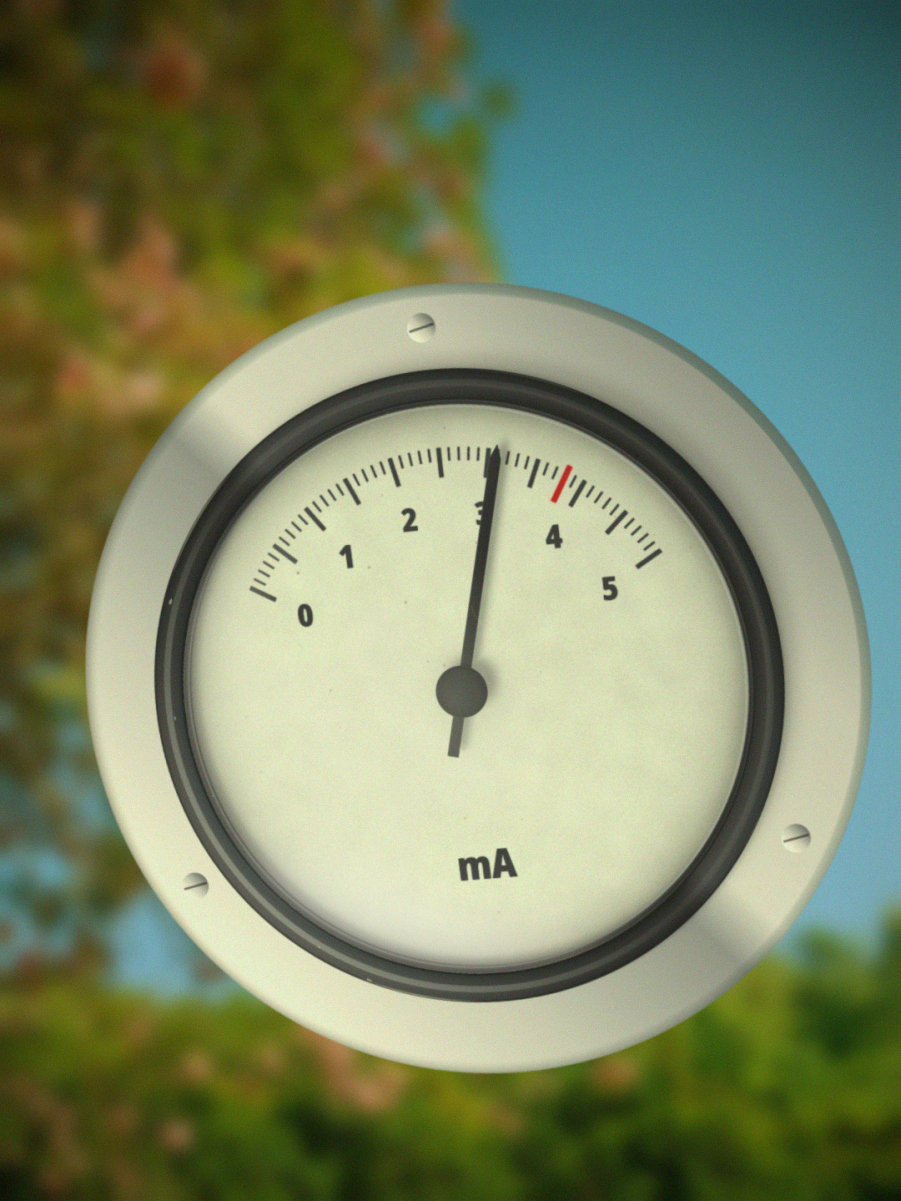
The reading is **3.1** mA
